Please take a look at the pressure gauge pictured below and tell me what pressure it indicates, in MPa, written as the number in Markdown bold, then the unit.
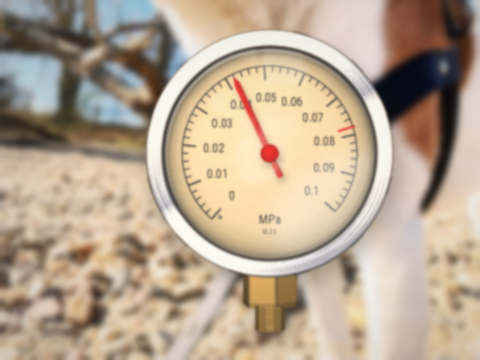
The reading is **0.042** MPa
